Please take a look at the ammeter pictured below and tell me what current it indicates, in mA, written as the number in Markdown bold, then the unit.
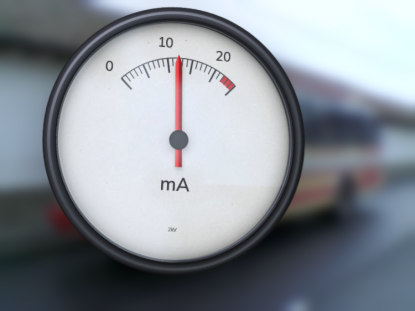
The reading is **12** mA
